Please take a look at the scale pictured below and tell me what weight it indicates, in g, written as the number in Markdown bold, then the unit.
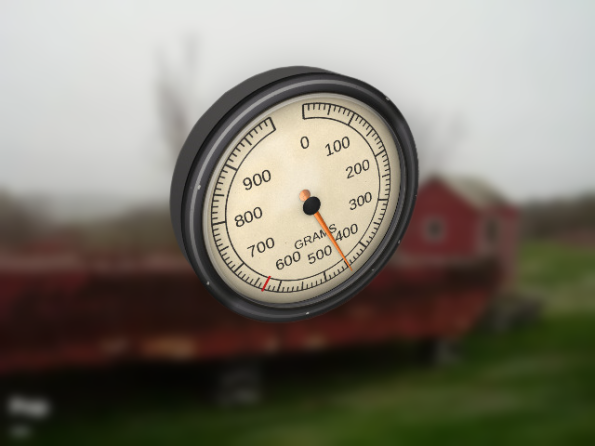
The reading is **450** g
